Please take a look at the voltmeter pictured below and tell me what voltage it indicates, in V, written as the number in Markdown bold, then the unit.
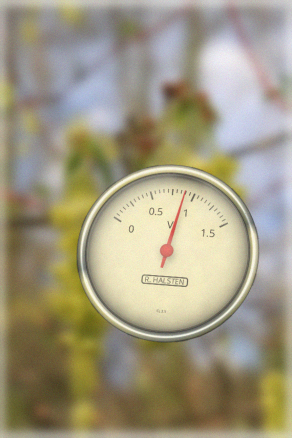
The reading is **0.9** V
